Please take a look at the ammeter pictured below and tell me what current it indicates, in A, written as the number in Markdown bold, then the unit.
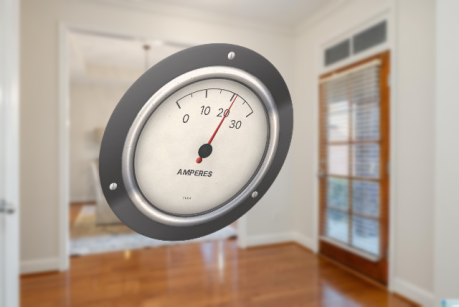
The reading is **20** A
